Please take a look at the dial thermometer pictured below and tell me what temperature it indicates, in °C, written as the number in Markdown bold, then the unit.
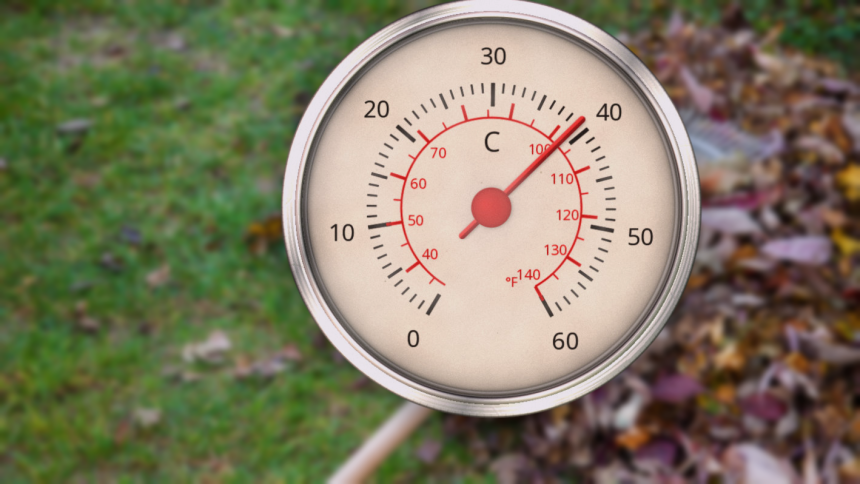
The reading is **39** °C
